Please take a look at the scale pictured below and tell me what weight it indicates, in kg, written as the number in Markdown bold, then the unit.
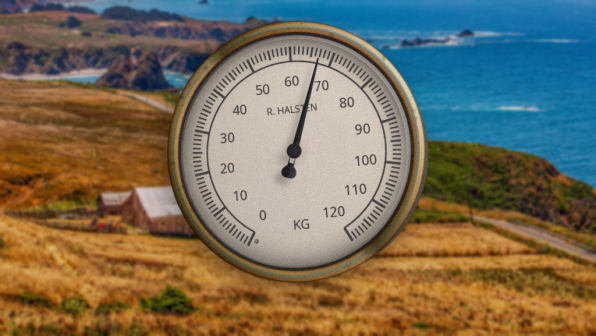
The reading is **67** kg
